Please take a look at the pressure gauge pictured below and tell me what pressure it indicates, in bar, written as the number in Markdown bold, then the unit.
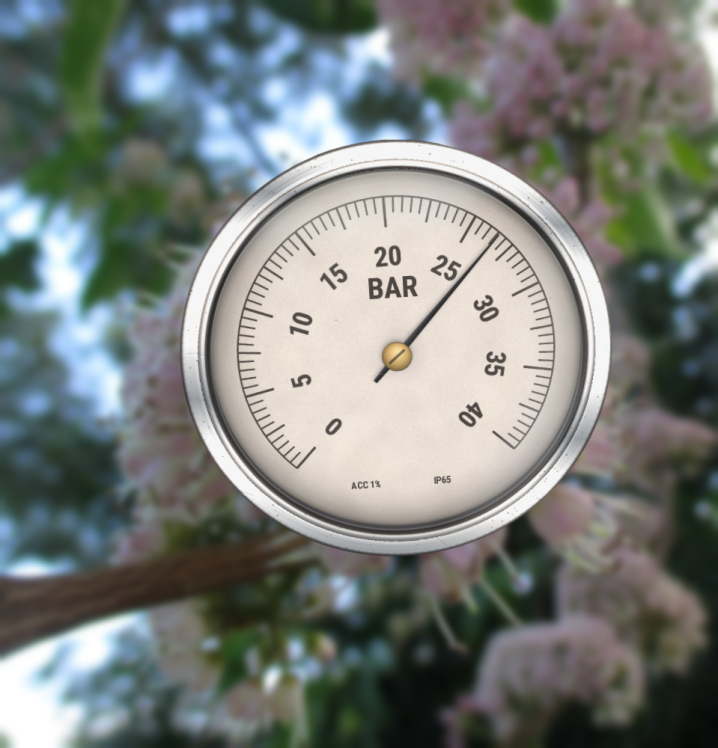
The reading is **26.5** bar
